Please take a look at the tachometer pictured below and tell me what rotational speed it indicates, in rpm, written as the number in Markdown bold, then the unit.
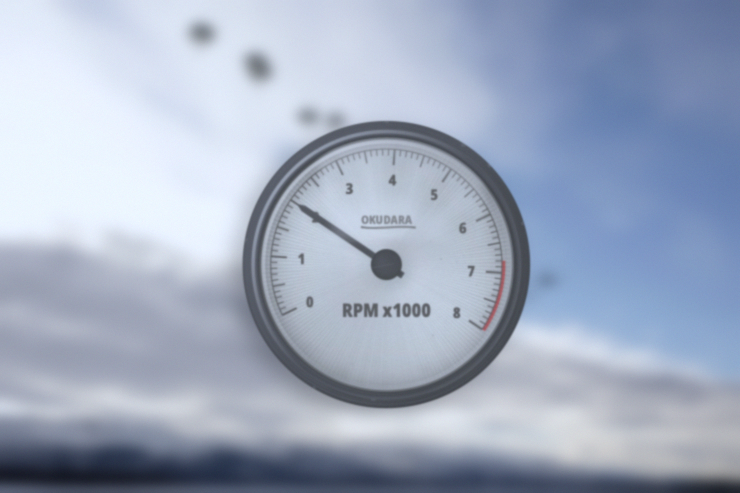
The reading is **2000** rpm
